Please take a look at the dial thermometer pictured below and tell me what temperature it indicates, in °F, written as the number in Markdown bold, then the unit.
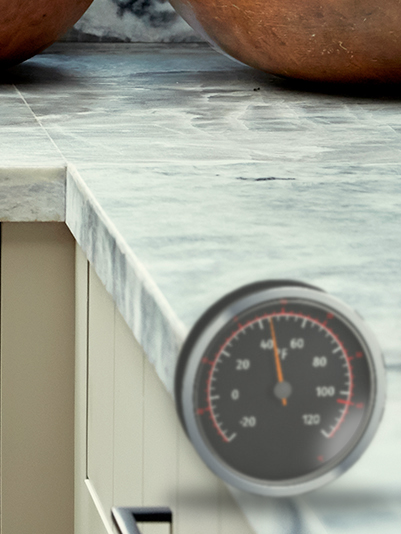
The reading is **44** °F
